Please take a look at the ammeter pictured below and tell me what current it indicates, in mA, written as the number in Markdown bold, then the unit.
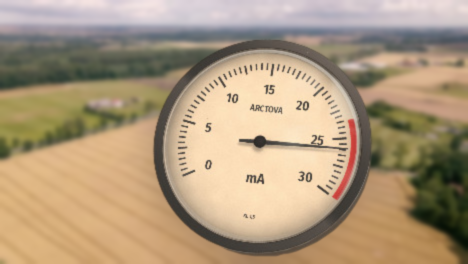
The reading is **26** mA
